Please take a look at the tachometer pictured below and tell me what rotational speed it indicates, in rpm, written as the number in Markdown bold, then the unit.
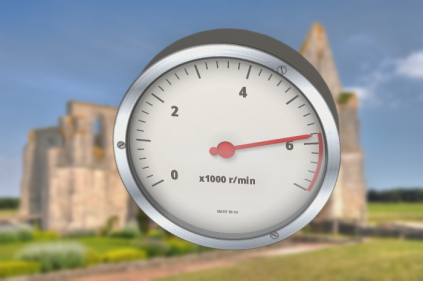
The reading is **5800** rpm
